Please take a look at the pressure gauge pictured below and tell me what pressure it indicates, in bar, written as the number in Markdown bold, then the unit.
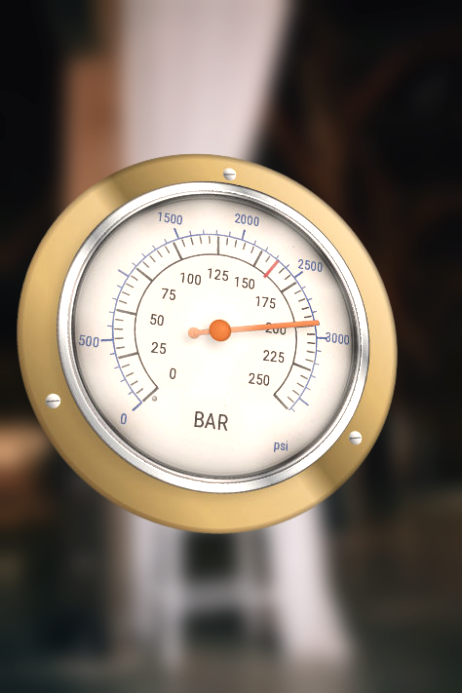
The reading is **200** bar
